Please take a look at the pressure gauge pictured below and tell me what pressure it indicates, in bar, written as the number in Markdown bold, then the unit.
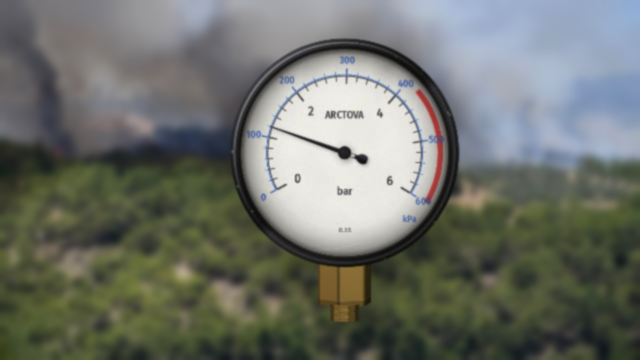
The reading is **1.2** bar
